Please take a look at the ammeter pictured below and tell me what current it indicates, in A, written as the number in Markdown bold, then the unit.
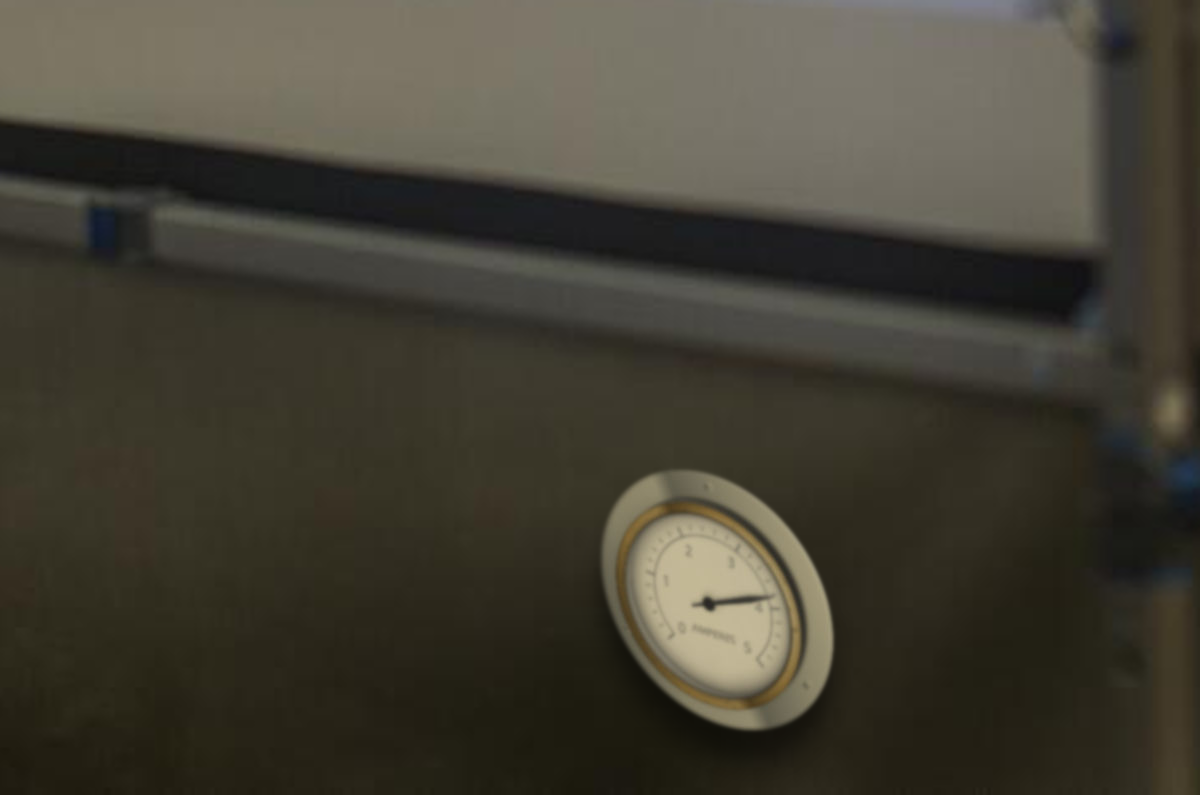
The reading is **3.8** A
